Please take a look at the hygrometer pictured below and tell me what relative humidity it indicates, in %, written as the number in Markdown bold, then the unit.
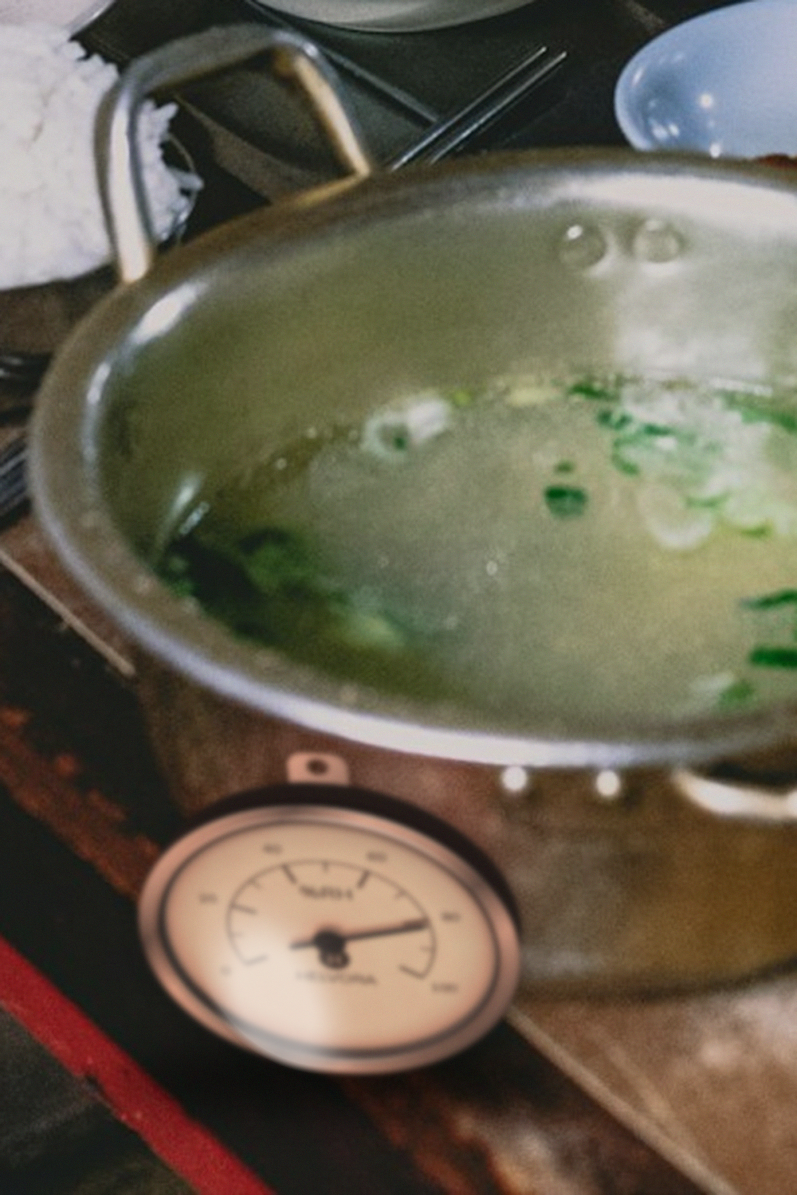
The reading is **80** %
